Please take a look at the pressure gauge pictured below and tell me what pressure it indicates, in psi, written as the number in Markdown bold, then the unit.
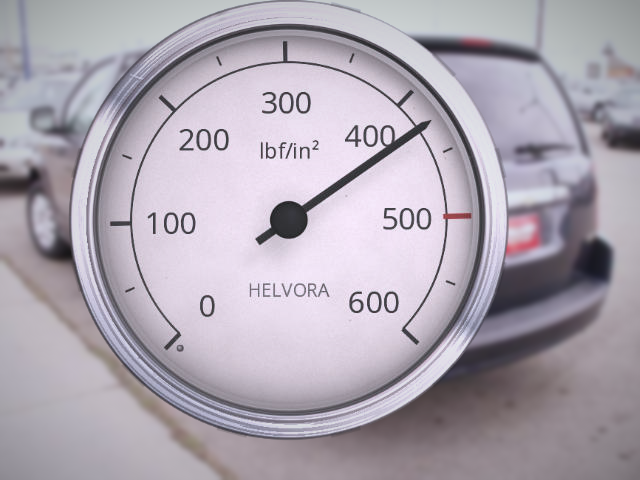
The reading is **425** psi
